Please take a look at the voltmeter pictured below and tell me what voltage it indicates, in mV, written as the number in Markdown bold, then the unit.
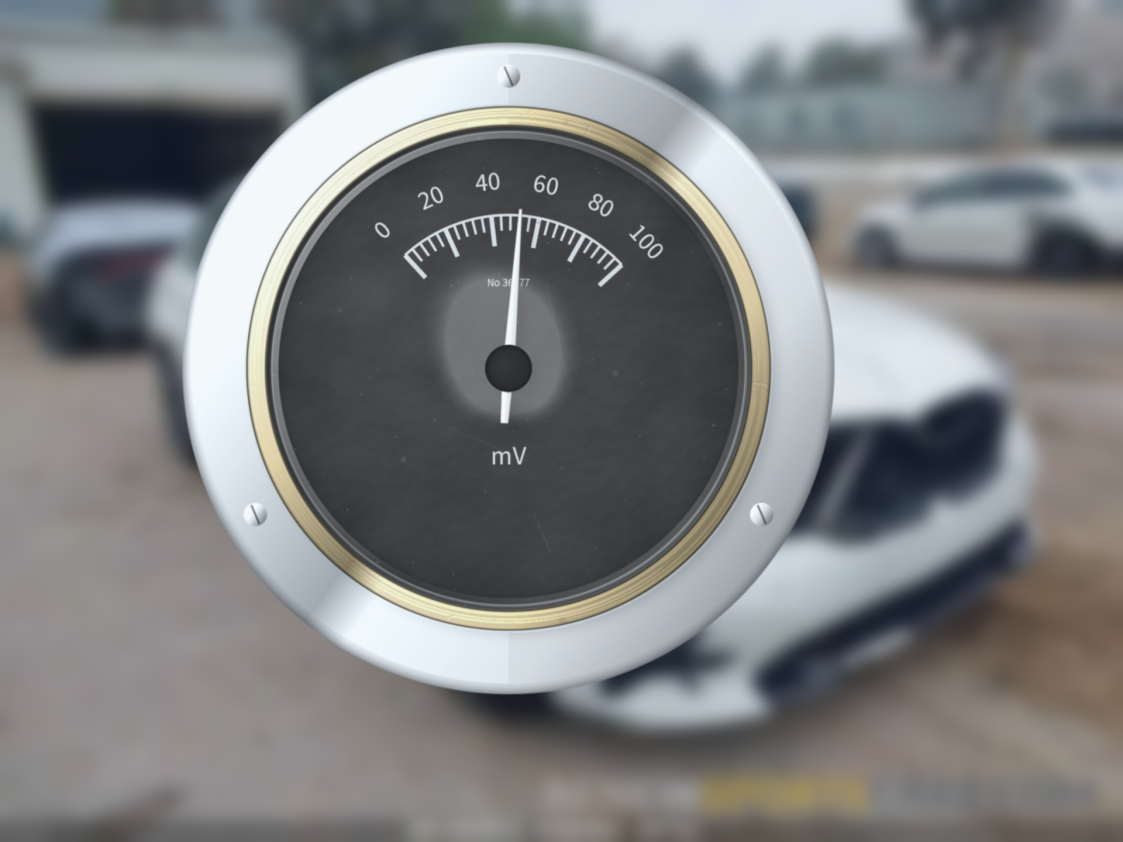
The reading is **52** mV
